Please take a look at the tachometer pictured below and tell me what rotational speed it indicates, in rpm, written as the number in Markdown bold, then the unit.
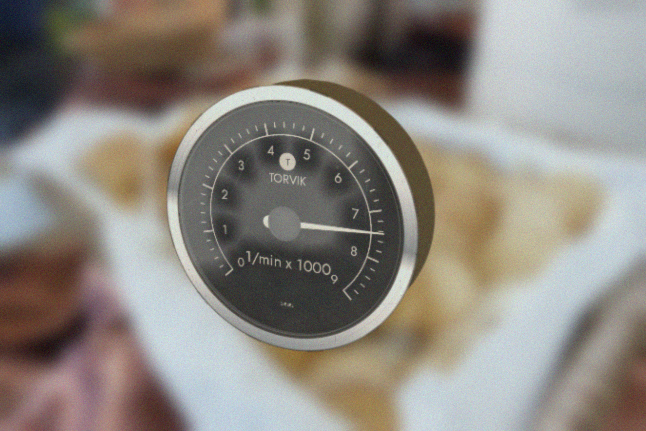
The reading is **7400** rpm
